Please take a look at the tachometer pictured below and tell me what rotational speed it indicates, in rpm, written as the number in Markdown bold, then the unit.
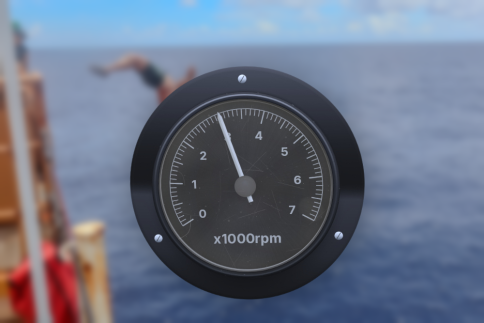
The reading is **3000** rpm
